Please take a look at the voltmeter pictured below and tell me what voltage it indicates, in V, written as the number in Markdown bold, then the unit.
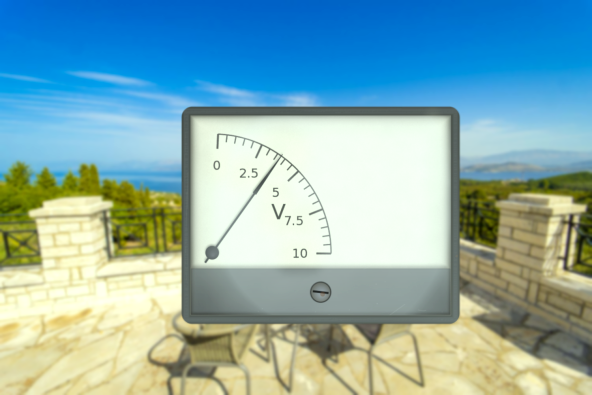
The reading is **3.75** V
